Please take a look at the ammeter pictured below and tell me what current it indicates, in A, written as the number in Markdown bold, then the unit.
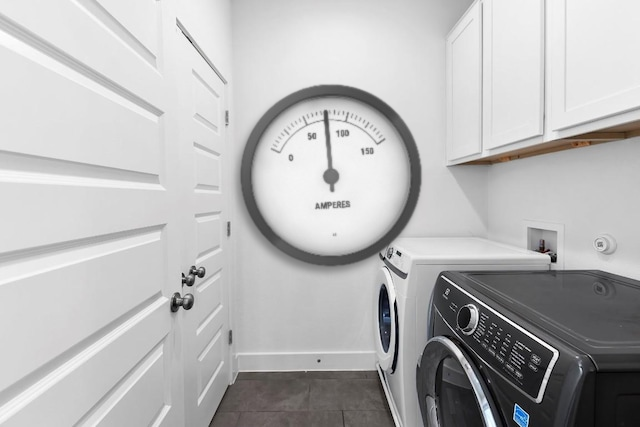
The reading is **75** A
